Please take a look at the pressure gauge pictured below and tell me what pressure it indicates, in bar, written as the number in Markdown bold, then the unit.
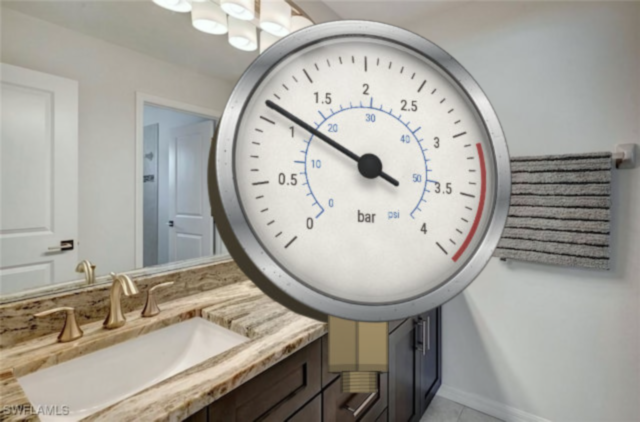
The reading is **1.1** bar
